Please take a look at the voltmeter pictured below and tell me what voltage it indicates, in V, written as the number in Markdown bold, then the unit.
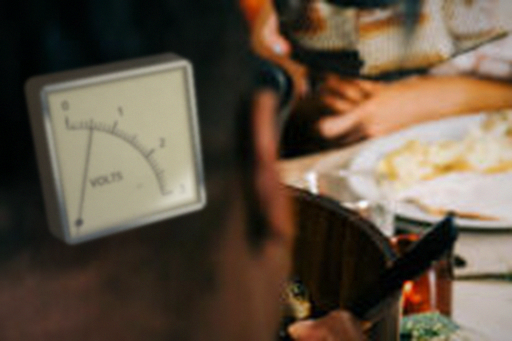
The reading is **0.5** V
